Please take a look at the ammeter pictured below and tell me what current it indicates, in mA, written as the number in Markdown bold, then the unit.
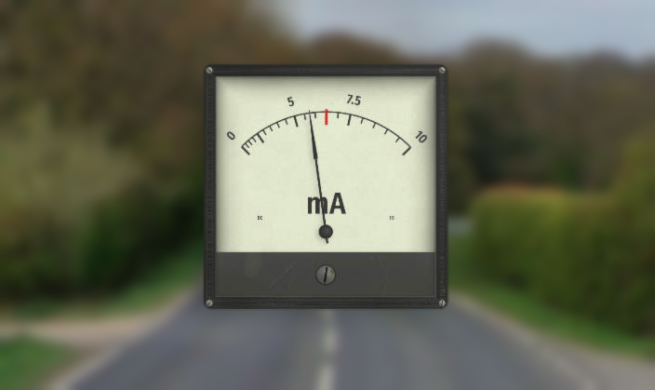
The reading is **5.75** mA
